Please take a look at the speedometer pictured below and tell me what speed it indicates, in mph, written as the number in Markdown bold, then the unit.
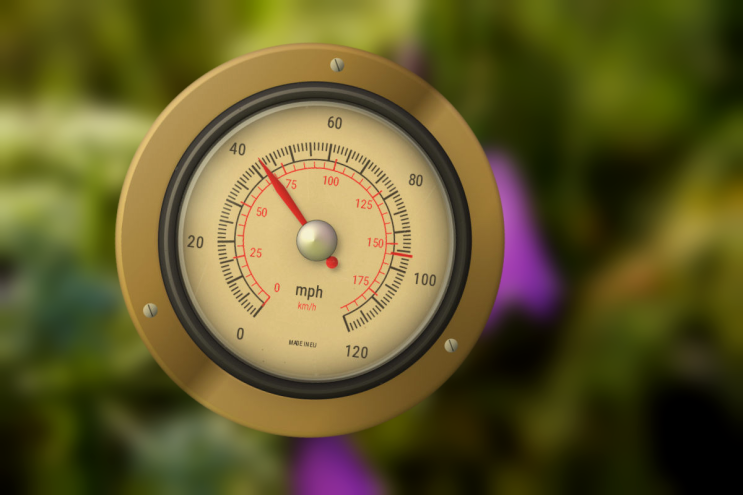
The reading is **42** mph
